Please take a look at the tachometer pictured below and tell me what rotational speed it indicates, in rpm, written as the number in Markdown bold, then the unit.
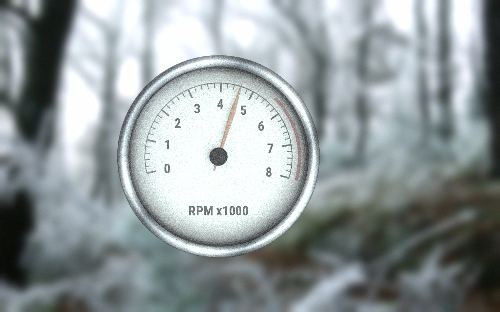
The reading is **4600** rpm
